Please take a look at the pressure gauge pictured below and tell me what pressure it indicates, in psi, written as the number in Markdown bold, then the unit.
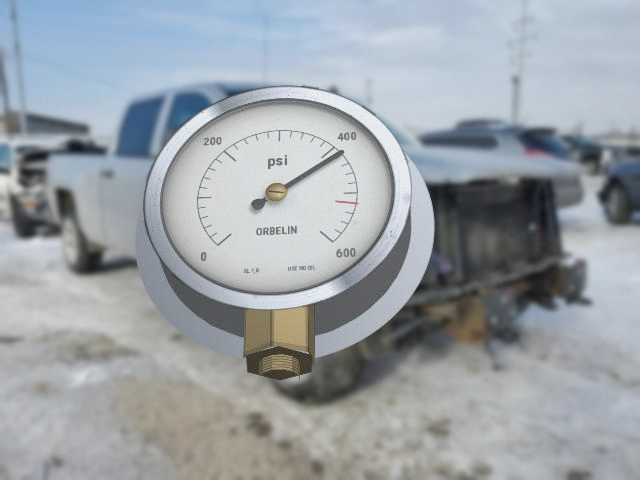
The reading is **420** psi
